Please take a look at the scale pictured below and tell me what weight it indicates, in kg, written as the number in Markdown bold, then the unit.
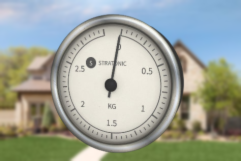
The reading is **0** kg
